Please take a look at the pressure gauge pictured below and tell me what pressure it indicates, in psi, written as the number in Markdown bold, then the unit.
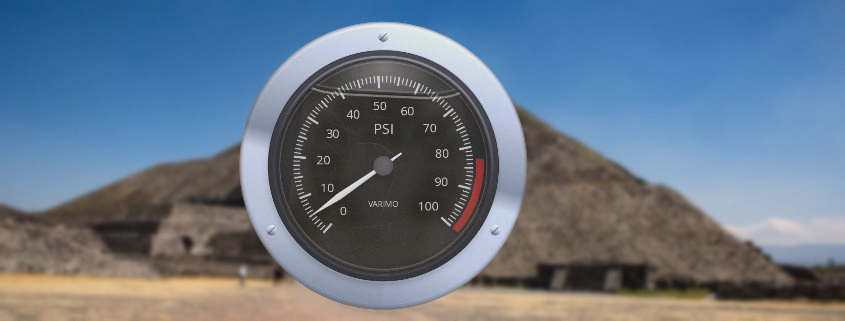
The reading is **5** psi
